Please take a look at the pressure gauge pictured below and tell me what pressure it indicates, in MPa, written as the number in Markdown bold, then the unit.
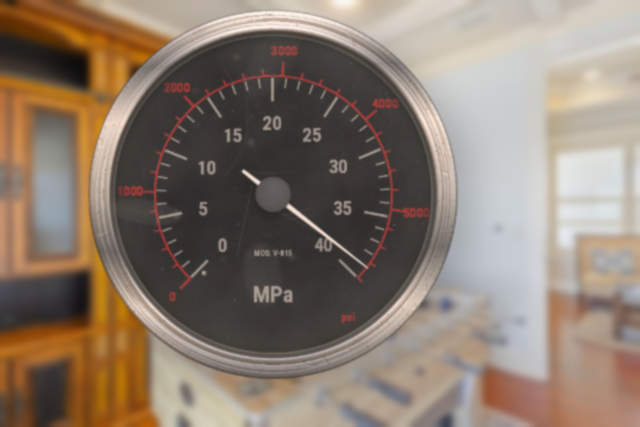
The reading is **39** MPa
